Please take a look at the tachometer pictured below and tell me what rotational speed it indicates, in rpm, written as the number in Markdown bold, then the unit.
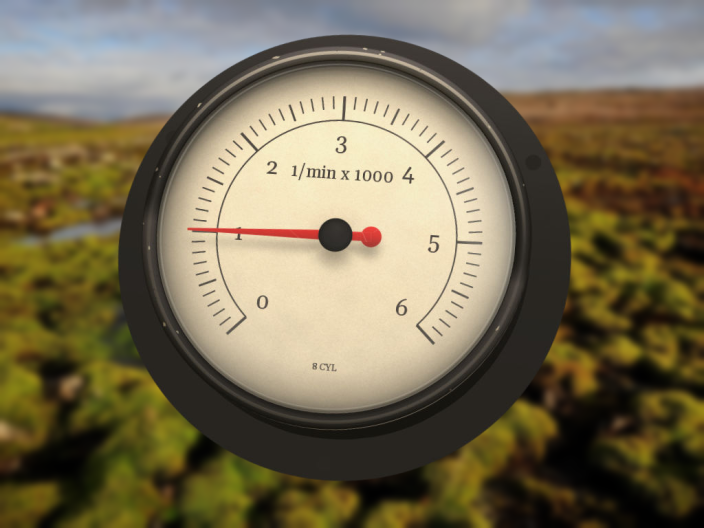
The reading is **1000** rpm
